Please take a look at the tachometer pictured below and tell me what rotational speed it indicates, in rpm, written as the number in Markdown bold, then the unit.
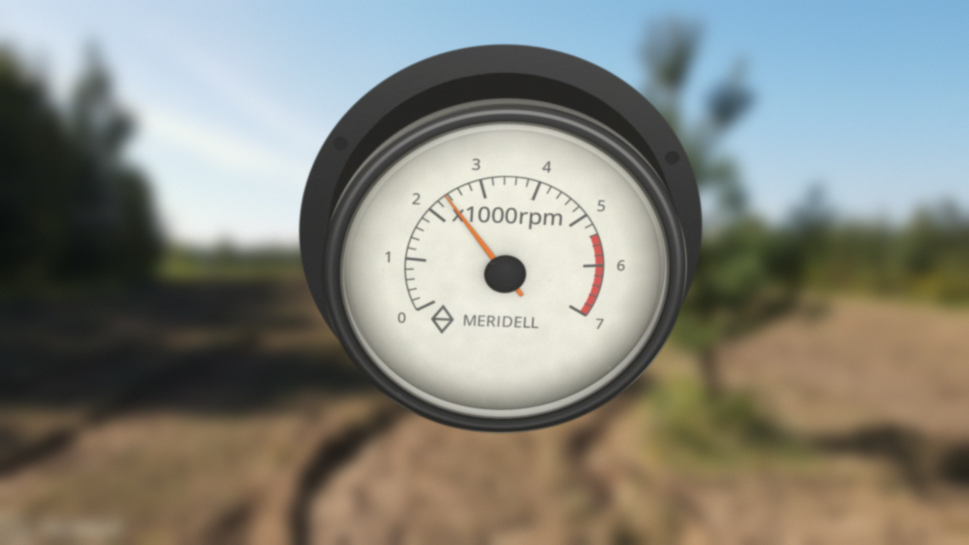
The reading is **2400** rpm
